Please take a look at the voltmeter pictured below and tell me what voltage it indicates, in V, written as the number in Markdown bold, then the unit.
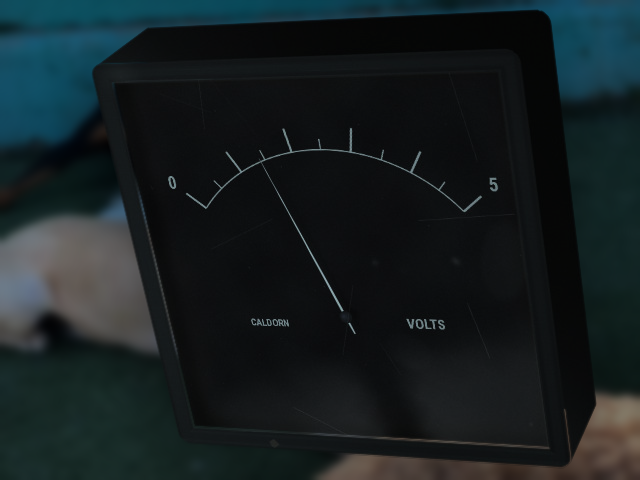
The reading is **1.5** V
